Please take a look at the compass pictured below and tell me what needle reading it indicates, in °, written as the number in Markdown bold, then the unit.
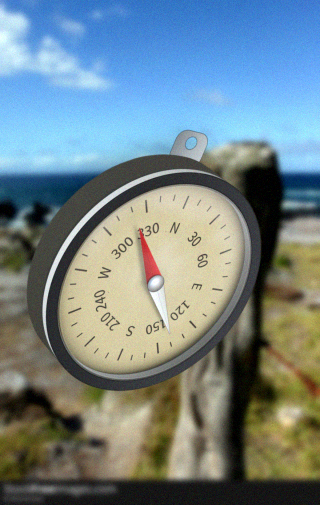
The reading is **320** °
